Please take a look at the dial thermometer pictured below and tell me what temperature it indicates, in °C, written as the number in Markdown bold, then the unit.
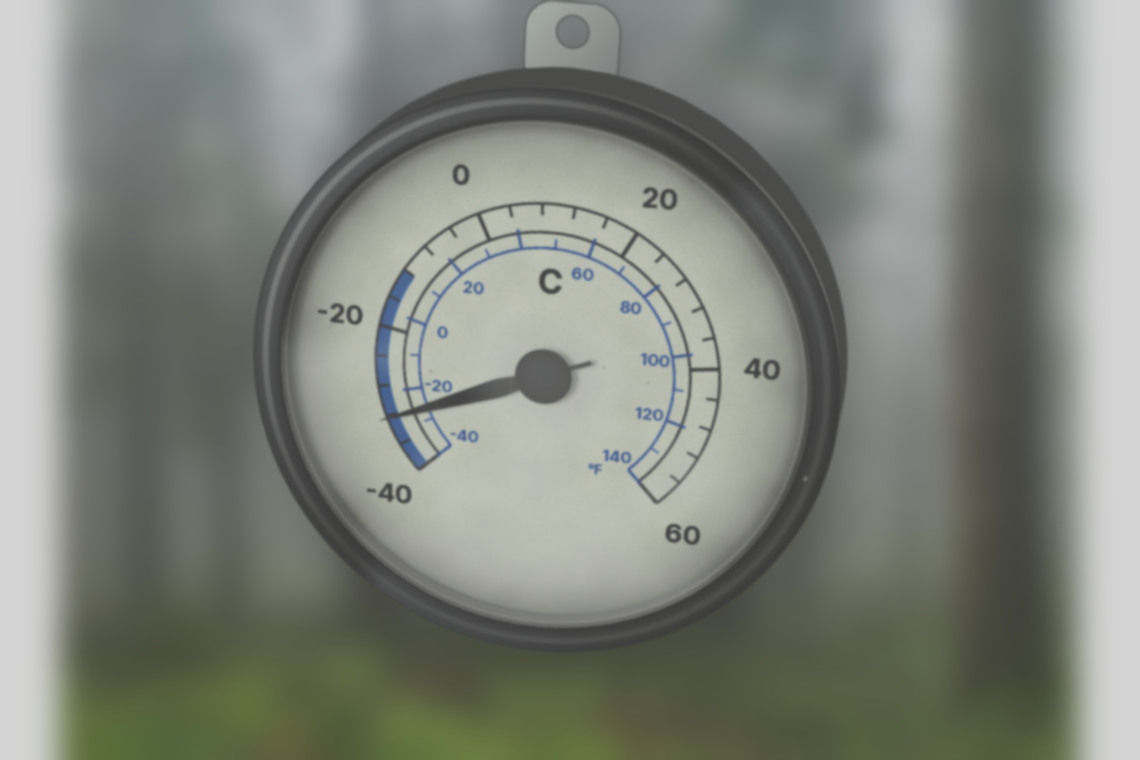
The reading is **-32** °C
